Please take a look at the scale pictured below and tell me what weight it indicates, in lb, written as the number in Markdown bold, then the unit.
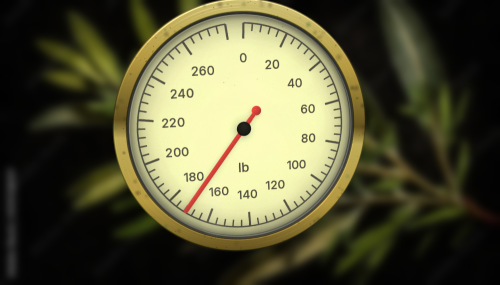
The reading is **172** lb
